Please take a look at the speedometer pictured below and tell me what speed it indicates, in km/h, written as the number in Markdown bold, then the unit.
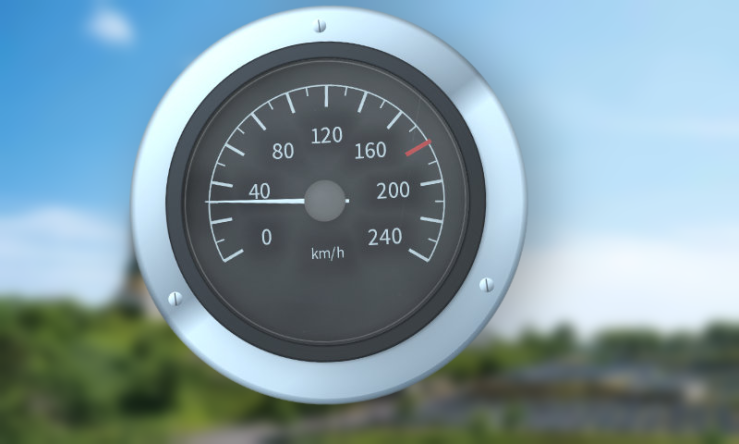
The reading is **30** km/h
